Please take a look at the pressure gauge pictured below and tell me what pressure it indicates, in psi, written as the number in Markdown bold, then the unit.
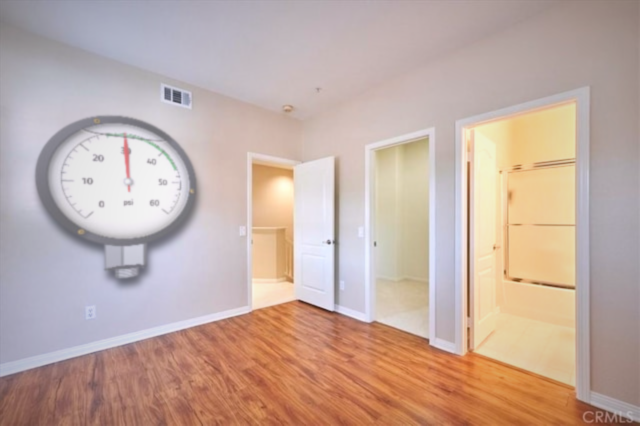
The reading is **30** psi
